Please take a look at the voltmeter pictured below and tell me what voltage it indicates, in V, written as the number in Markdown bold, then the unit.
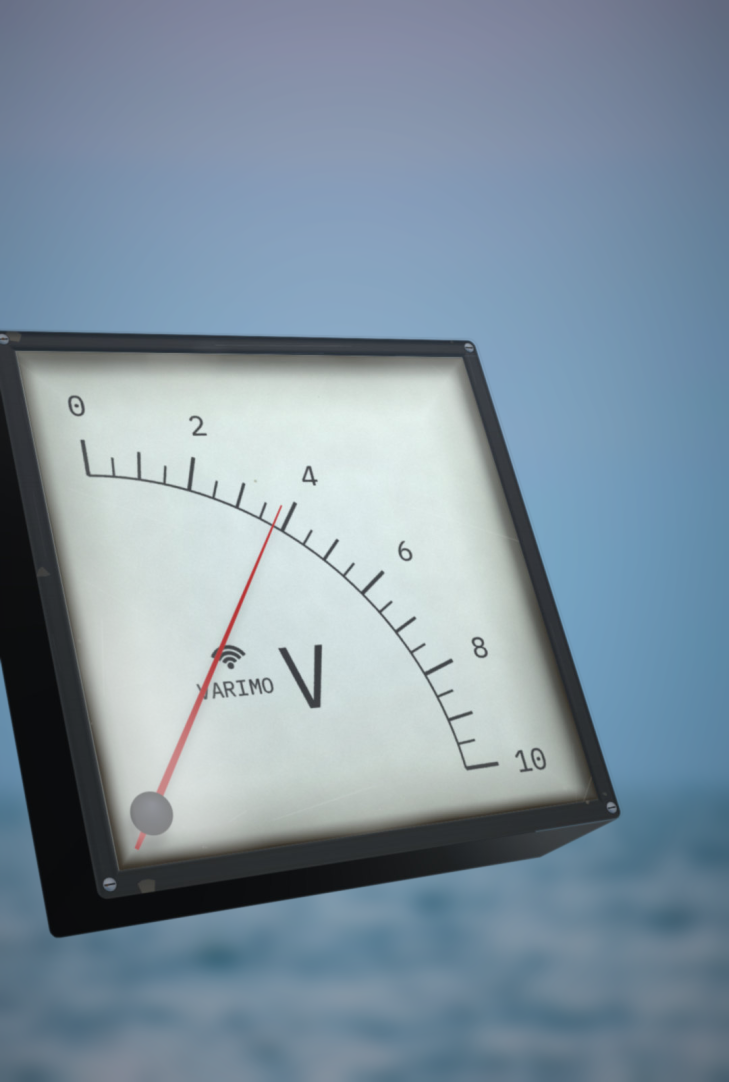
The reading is **3.75** V
